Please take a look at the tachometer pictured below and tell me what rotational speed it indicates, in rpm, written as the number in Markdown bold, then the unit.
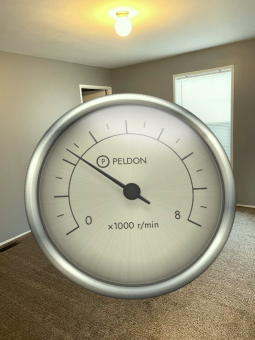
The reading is **2250** rpm
